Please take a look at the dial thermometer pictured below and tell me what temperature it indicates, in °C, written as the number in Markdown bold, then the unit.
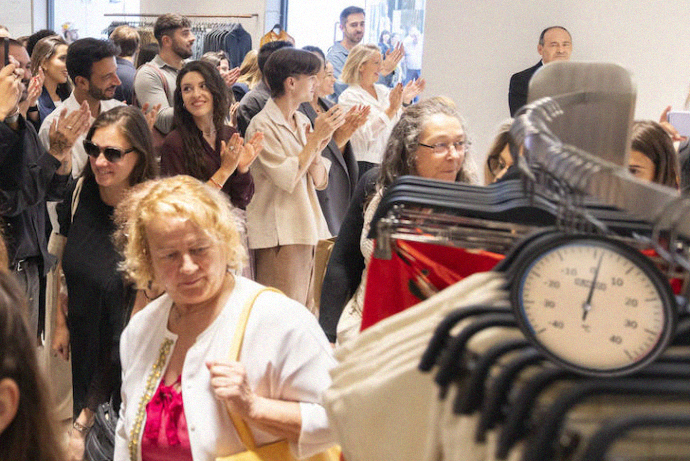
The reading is **2** °C
